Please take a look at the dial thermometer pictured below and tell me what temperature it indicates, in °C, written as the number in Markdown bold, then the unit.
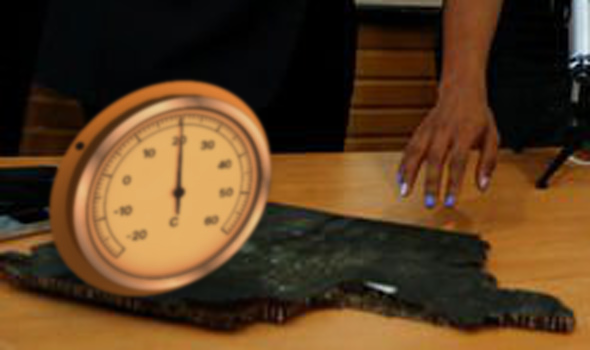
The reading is **20** °C
